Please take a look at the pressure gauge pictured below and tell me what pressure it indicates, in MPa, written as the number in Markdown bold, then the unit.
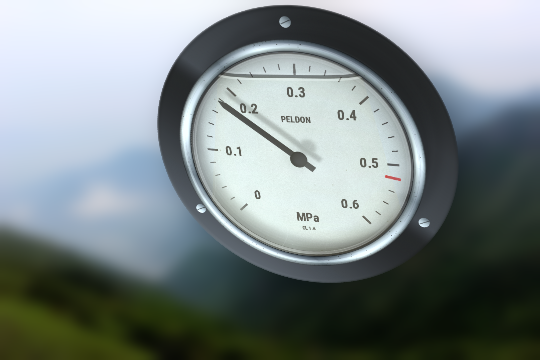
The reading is **0.18** MPa
